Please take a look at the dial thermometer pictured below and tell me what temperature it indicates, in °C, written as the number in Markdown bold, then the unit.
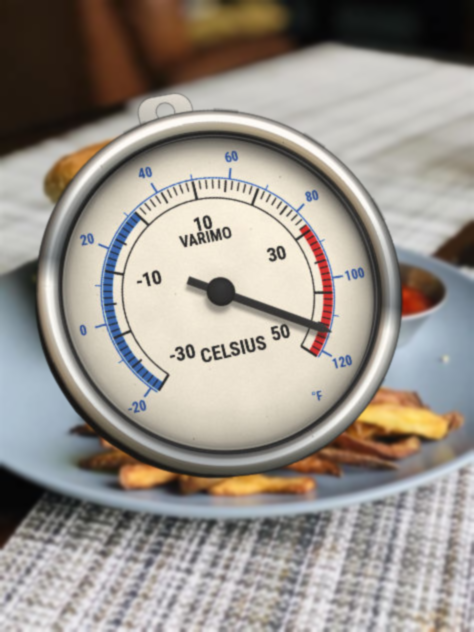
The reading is **46** °C
